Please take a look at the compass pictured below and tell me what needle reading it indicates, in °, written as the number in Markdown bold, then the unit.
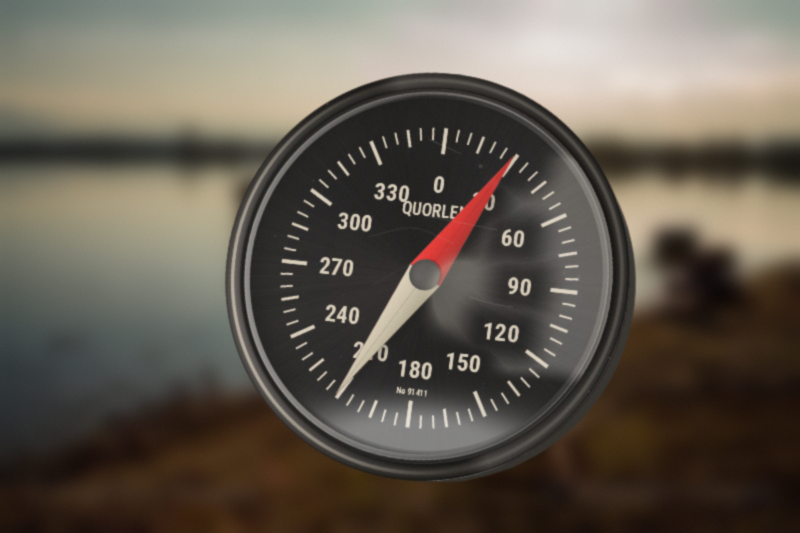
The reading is **30** °
